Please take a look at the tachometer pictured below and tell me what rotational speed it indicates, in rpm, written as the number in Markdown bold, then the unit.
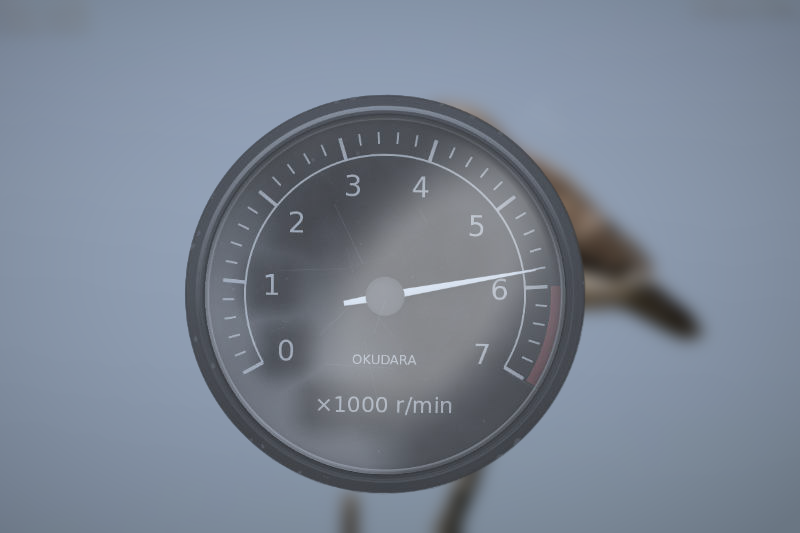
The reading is **5800** rpm
